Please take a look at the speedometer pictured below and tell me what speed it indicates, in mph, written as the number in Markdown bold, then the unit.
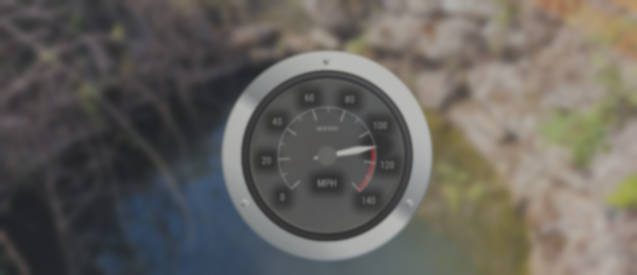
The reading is **110** mph
